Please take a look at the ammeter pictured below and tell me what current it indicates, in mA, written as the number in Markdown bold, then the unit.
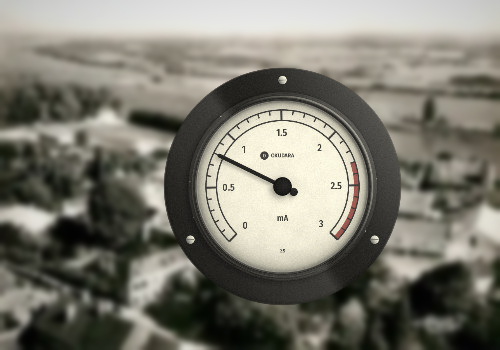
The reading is **0.8** mA
